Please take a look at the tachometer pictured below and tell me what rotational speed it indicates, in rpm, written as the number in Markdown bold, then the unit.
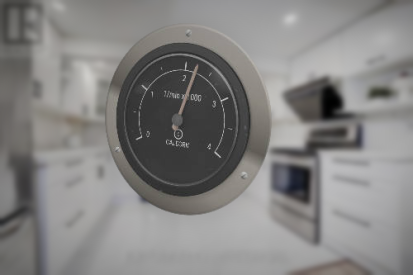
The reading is **2250** rpm
